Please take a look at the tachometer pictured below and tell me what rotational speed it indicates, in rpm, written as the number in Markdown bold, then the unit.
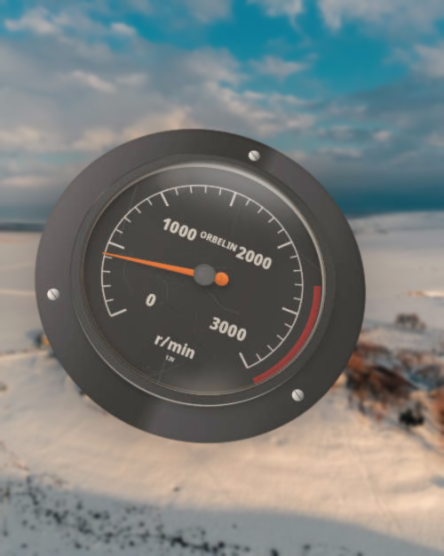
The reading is **400** rpm
